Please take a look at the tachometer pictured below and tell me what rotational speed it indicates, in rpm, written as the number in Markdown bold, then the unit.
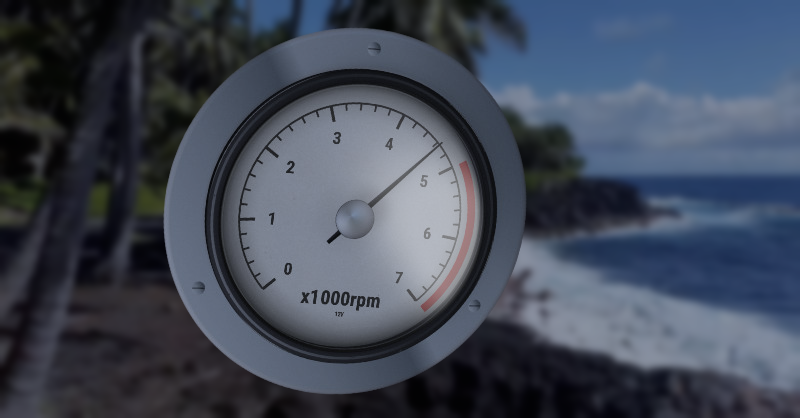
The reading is **4600** rpm
